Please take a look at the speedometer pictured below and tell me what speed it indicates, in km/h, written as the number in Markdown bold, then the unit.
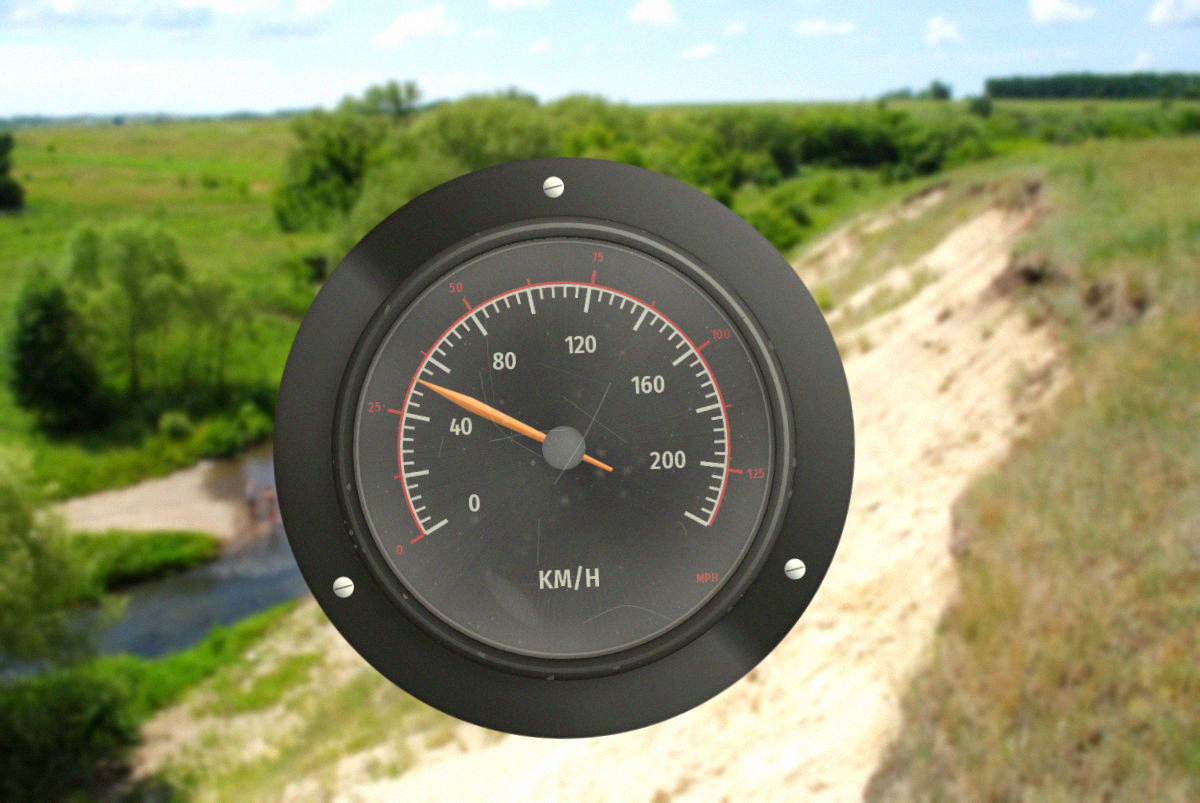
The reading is **52** km/h
